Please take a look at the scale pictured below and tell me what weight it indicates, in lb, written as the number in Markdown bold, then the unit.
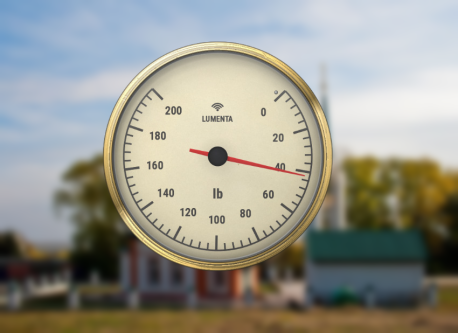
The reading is **42** lb
